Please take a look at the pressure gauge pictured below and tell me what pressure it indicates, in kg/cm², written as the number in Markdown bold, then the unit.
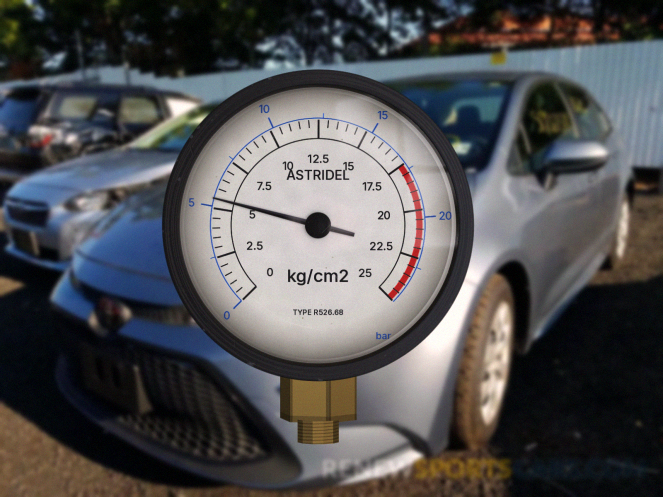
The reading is **5.5** kg/cm²
